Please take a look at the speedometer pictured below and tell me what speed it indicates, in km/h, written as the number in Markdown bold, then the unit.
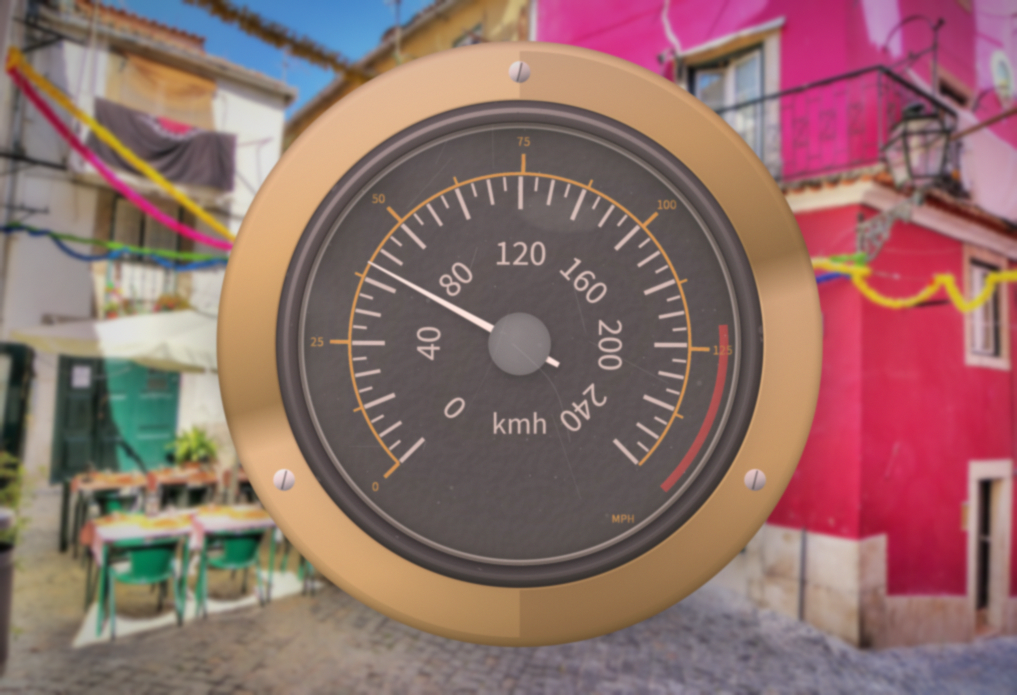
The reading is **65** km/h
